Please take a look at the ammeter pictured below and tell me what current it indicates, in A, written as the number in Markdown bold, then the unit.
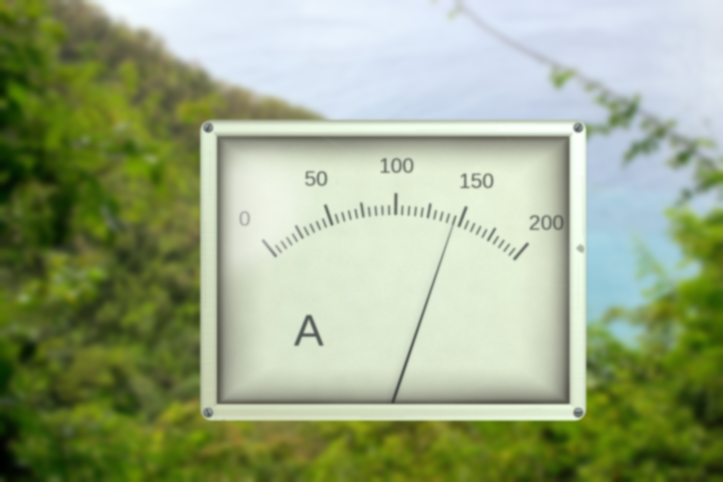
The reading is **145** A
